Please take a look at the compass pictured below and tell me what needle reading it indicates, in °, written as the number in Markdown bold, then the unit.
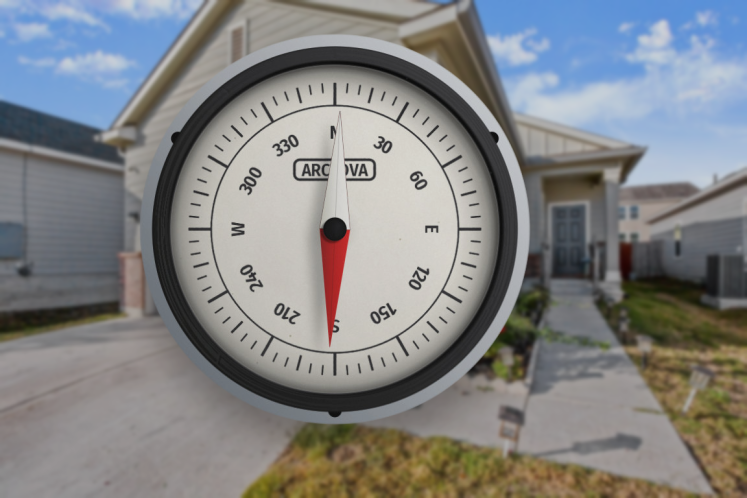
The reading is **182.5** °
